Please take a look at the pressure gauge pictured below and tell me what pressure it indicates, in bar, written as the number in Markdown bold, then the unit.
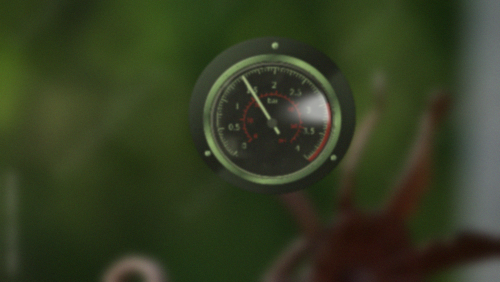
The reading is **1.5** bar
